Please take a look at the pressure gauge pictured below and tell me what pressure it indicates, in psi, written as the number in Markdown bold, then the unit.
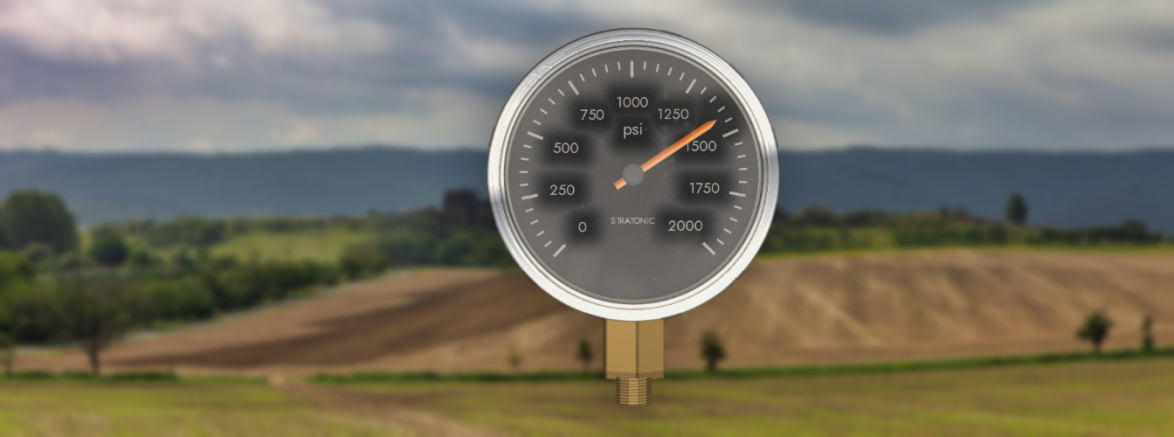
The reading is **1425** psi
